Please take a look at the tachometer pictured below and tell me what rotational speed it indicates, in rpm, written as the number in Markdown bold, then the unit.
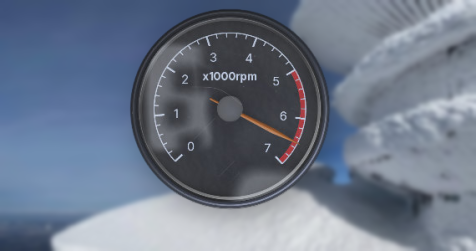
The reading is **6500** rpm
